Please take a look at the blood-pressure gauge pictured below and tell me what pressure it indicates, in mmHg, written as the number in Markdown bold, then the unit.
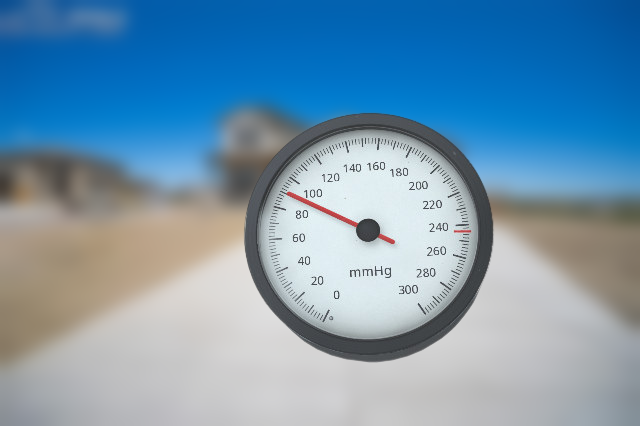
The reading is **90** mmHg
